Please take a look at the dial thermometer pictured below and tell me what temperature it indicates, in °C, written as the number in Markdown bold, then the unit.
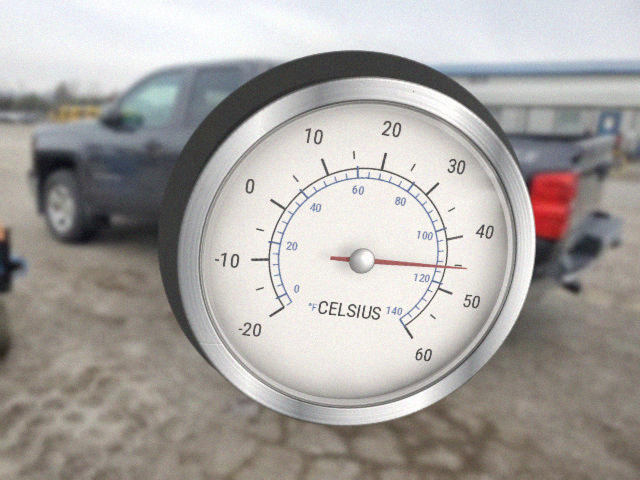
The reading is **45** °C
